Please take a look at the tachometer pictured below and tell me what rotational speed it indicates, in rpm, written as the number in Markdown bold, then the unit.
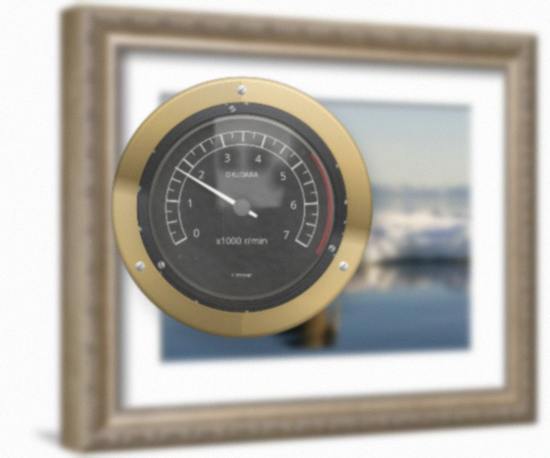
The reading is **1750** rpm
